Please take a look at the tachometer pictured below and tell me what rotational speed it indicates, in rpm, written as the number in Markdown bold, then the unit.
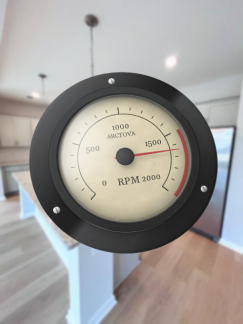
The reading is **1650** rpm
